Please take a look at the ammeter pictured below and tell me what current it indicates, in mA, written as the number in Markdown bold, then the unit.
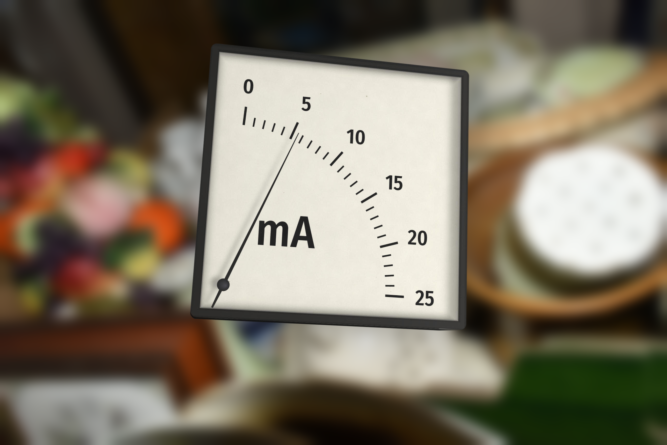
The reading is **5.5** mA
